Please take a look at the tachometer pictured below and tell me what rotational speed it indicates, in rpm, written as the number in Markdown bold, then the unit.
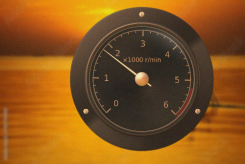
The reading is **1800** rpm
